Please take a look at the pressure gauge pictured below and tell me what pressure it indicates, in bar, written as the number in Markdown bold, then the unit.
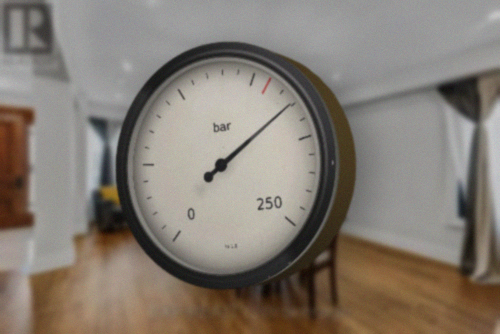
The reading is **180** bar
